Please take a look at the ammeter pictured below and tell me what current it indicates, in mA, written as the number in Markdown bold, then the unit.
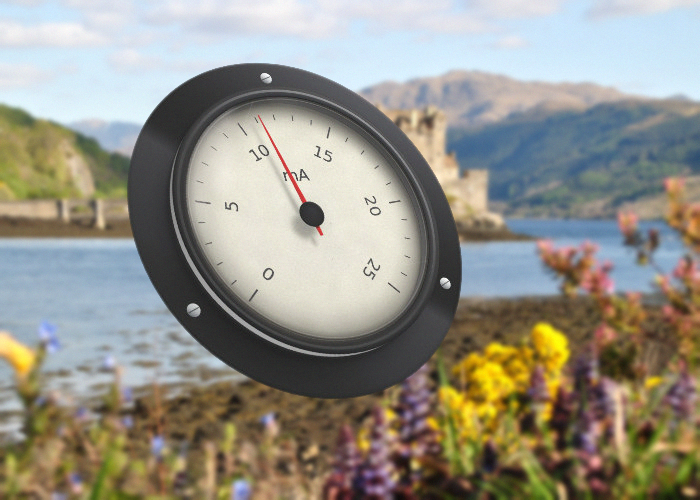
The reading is **11** mA
